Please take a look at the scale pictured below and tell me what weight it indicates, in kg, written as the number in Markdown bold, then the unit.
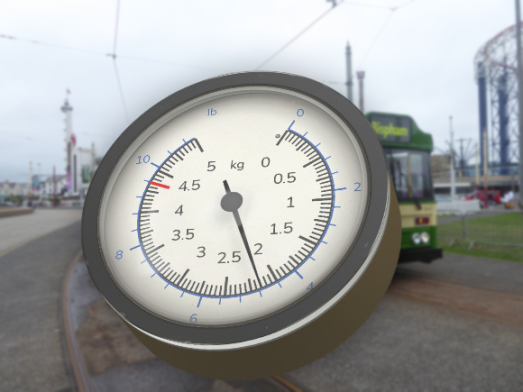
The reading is **2.15** kg
